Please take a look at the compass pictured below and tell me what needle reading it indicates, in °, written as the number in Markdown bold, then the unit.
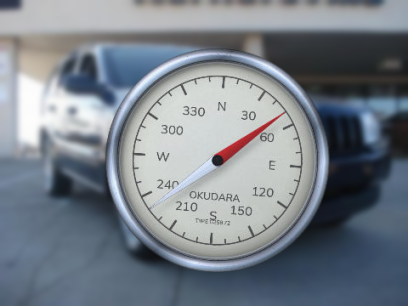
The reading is **50** °
